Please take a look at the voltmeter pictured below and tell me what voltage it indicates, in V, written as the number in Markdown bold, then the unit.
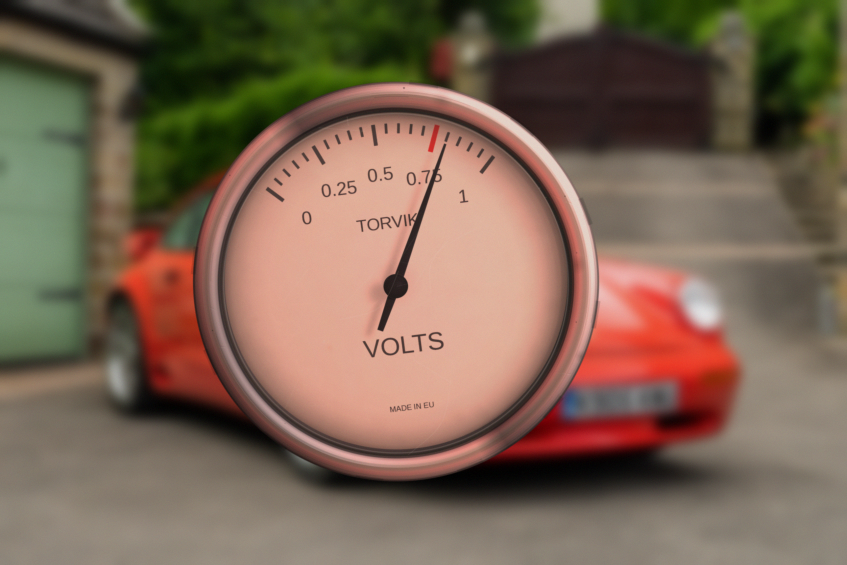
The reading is **0.8** V
